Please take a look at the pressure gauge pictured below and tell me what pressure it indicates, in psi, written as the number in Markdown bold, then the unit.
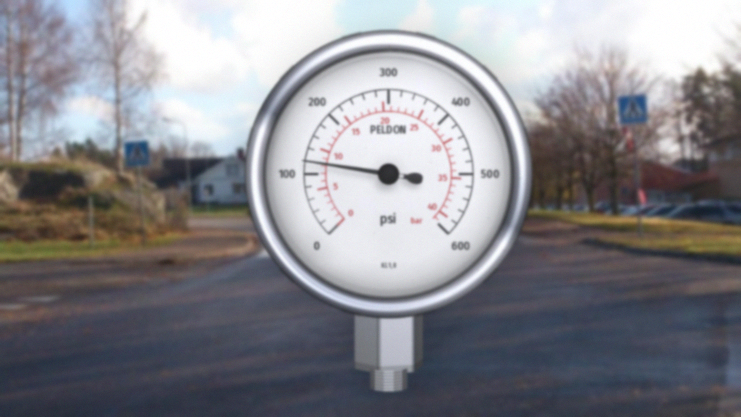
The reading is **120** psi
